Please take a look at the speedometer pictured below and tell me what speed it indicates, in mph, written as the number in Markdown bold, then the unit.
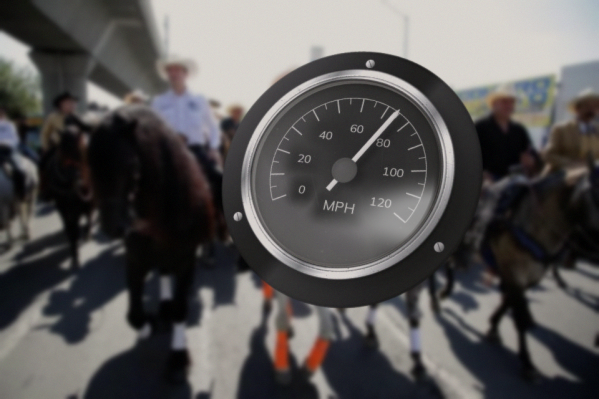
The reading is **75** mph
